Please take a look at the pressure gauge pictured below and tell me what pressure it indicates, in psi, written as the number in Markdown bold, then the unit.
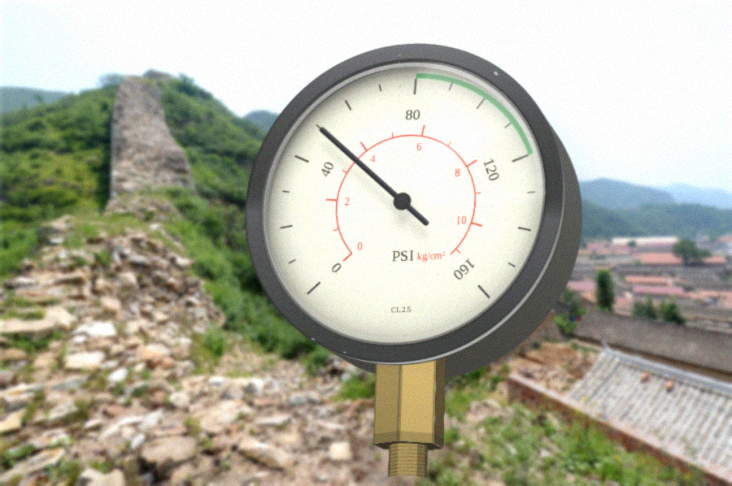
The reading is **50** psi
